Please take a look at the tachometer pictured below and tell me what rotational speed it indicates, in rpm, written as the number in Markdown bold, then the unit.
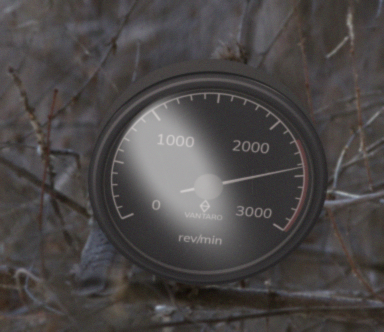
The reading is **2400** rpm
